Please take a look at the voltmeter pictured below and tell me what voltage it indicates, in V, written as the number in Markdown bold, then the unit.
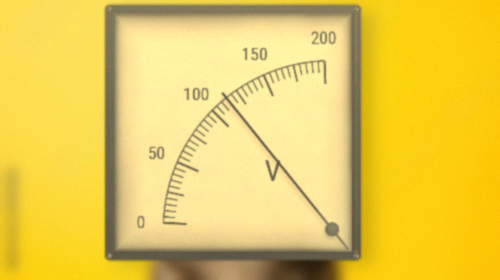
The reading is **115** V
